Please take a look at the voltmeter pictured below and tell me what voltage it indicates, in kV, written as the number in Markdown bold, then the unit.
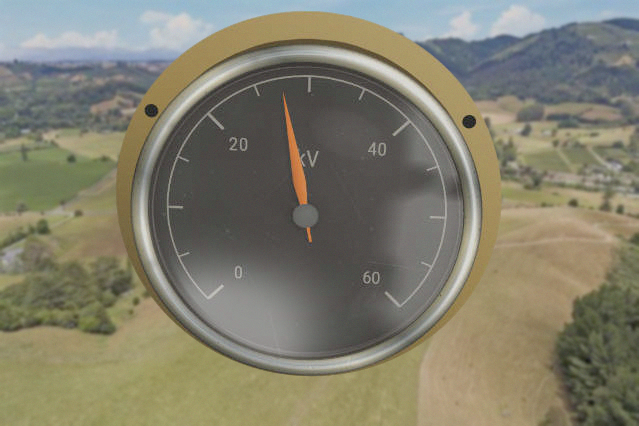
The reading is **27.5** kV
